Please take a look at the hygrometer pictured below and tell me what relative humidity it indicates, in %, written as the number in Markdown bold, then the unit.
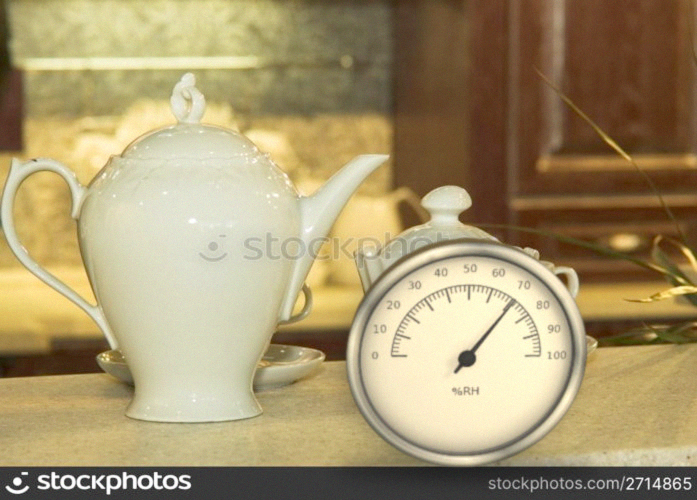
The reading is **70** %
